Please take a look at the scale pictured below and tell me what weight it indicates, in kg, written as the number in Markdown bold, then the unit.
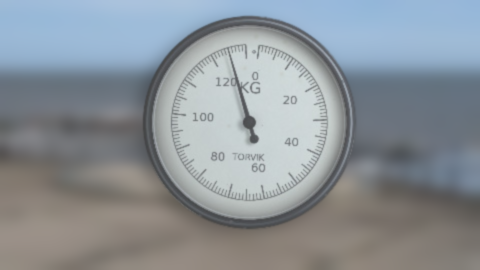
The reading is **125** kg
